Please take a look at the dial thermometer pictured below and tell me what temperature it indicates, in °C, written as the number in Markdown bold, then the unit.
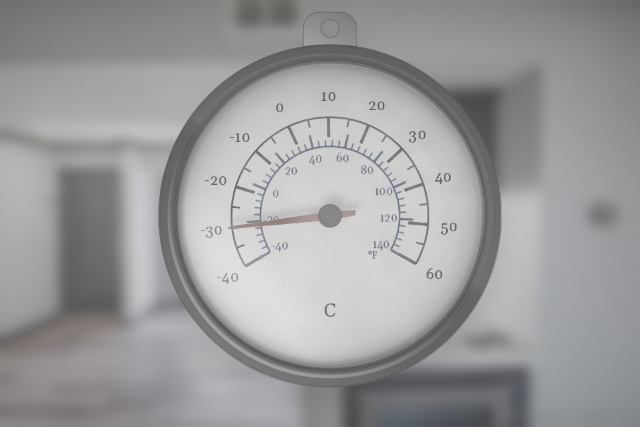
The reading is **-30** °C
